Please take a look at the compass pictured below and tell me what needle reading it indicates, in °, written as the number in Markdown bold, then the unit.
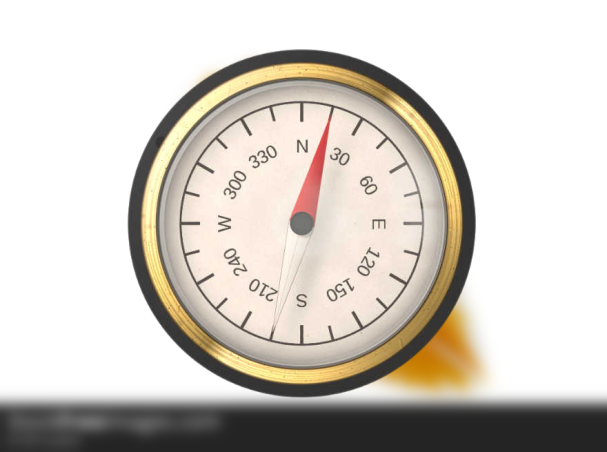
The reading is **15** °
